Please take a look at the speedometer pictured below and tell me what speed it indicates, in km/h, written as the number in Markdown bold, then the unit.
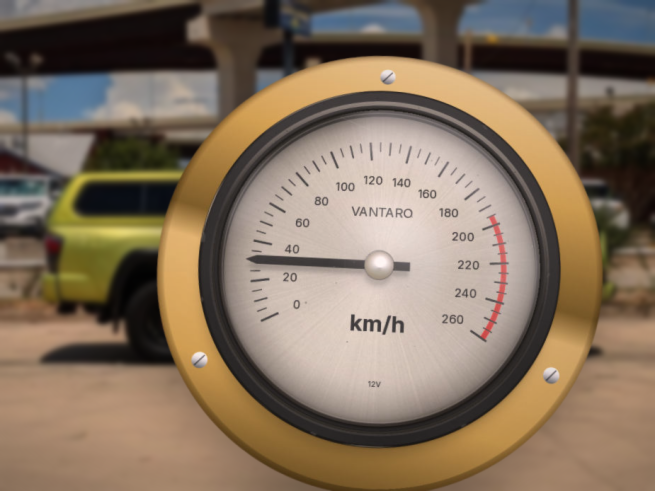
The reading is **30** km/h
